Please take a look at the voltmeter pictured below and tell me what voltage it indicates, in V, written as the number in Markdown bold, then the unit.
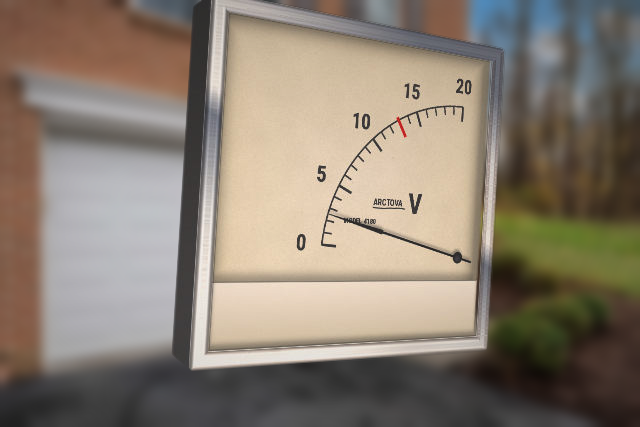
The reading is **2.5** V
